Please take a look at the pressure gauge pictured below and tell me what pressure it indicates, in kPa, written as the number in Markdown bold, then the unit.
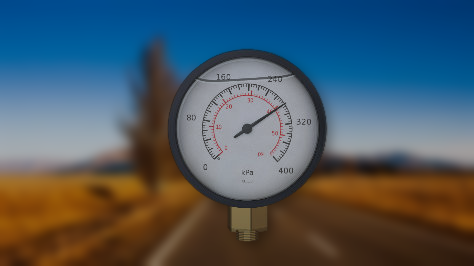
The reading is **280** kPa
